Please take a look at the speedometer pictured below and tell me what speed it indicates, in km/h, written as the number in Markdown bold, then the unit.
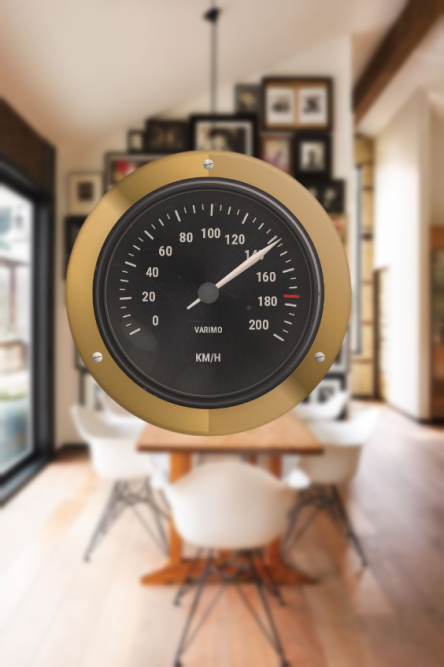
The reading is **142.5** km/h
